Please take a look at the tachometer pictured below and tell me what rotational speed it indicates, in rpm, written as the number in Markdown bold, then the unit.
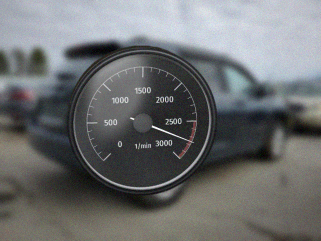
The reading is **2750** rpm
